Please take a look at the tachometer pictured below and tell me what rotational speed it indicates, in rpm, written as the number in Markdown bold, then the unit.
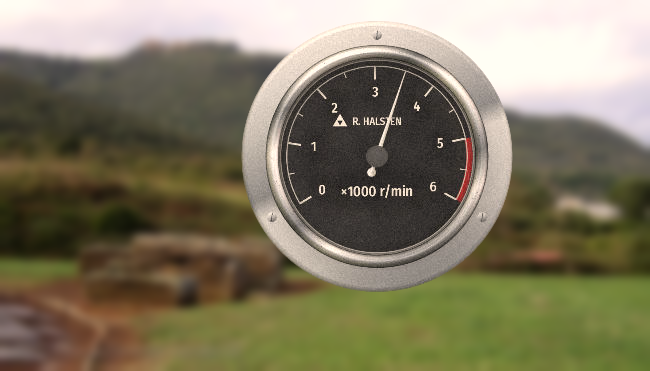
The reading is **3500** rpm
